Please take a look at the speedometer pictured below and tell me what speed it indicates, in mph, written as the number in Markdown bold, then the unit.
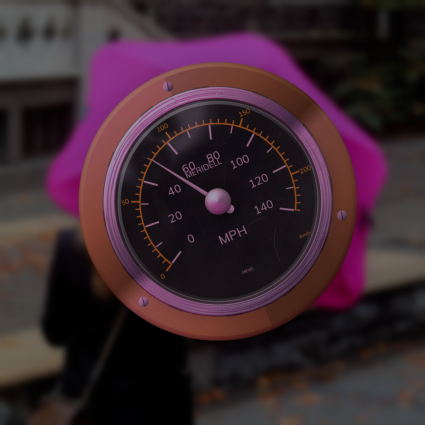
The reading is **50** mph
